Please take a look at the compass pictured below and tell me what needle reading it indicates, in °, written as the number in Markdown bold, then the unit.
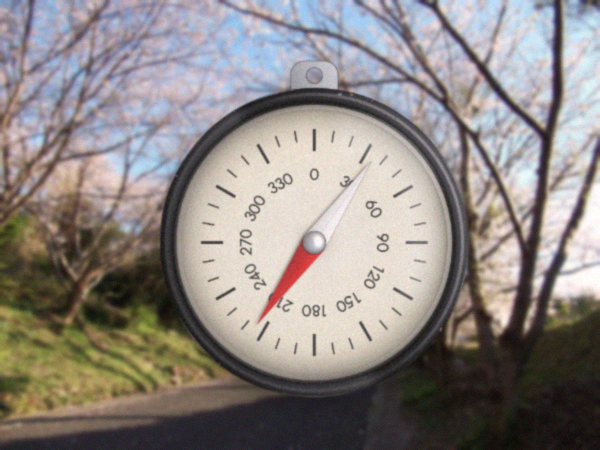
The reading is **215** °
